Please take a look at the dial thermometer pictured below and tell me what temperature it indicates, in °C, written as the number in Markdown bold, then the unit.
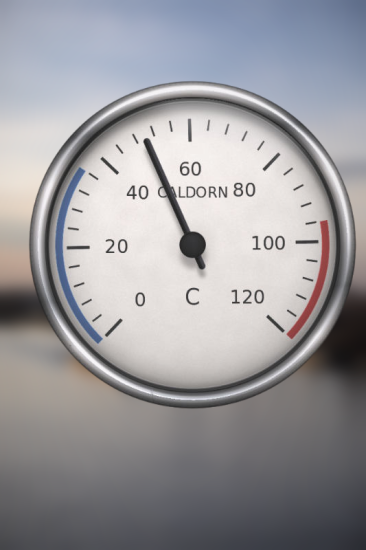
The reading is **50** °C
